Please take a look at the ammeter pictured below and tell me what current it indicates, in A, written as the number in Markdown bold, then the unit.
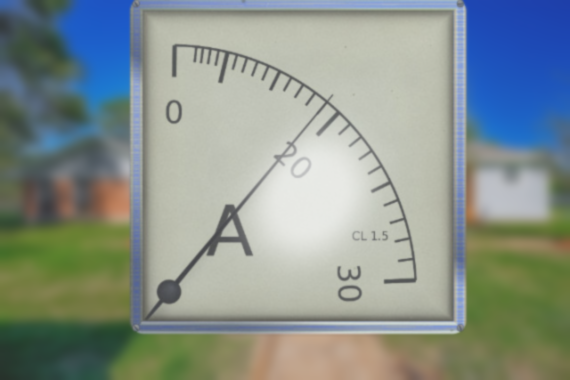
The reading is **19** A
